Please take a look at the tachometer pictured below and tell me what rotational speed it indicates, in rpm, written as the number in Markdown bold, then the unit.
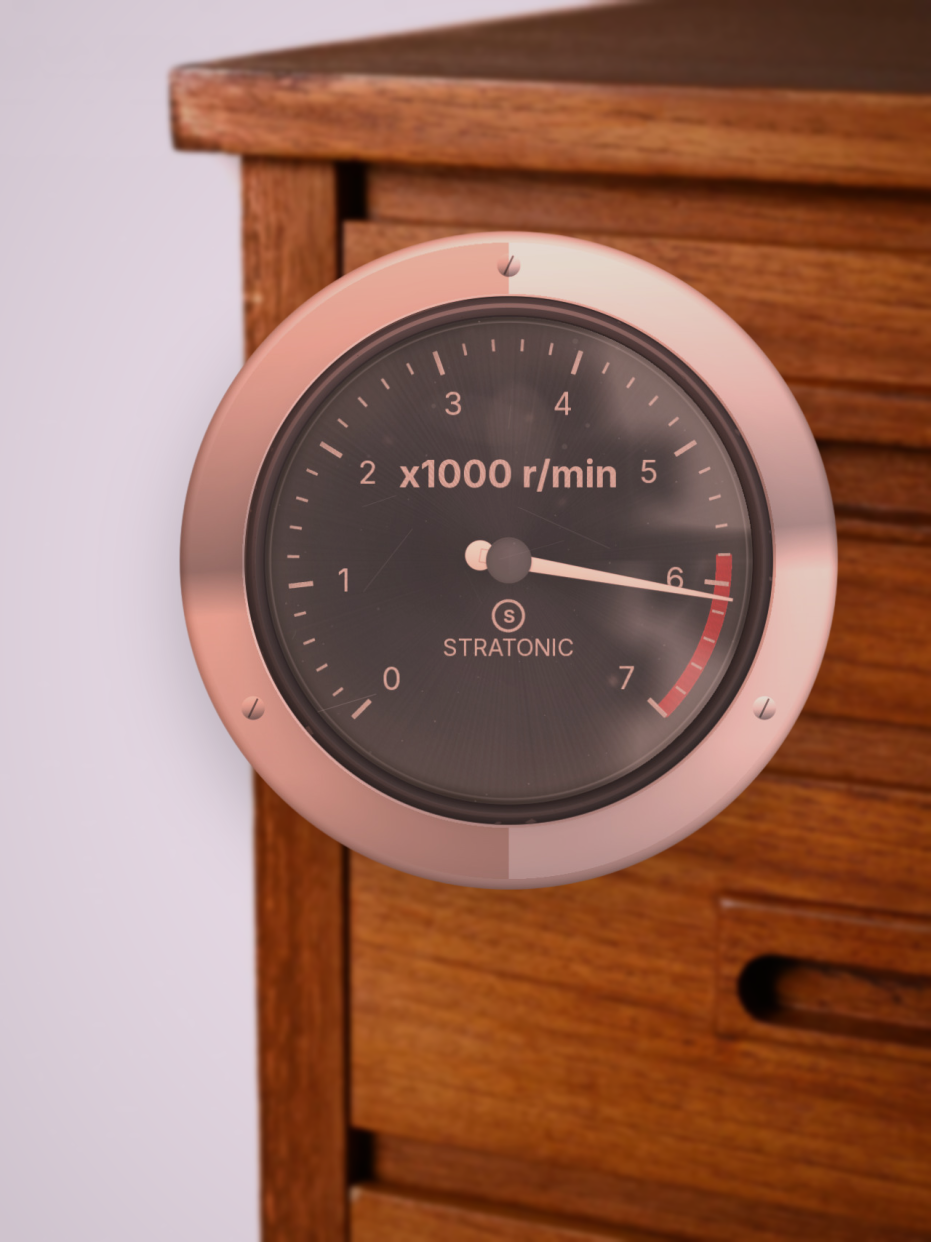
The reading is **6100** rpm
